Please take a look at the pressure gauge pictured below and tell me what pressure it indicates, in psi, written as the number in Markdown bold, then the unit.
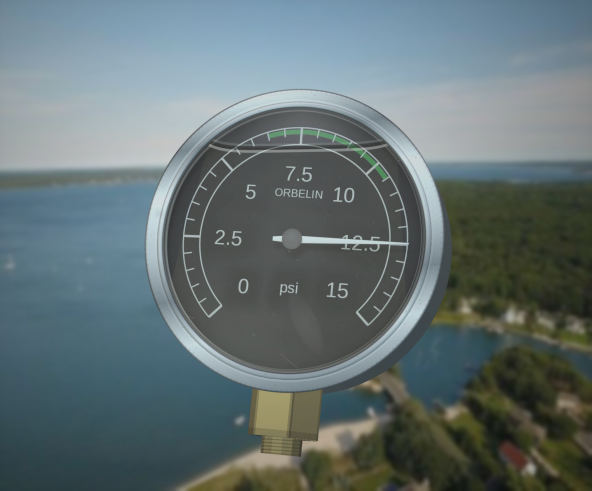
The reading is **12.5** psi
